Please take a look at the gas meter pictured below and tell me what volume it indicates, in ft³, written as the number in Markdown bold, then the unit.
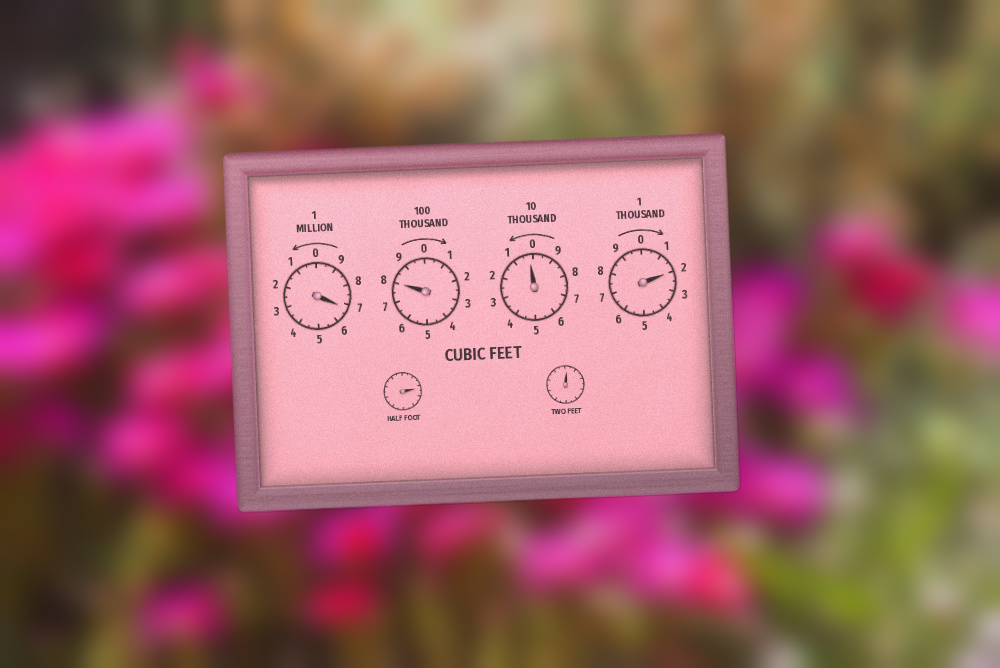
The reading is **680200** ft³
